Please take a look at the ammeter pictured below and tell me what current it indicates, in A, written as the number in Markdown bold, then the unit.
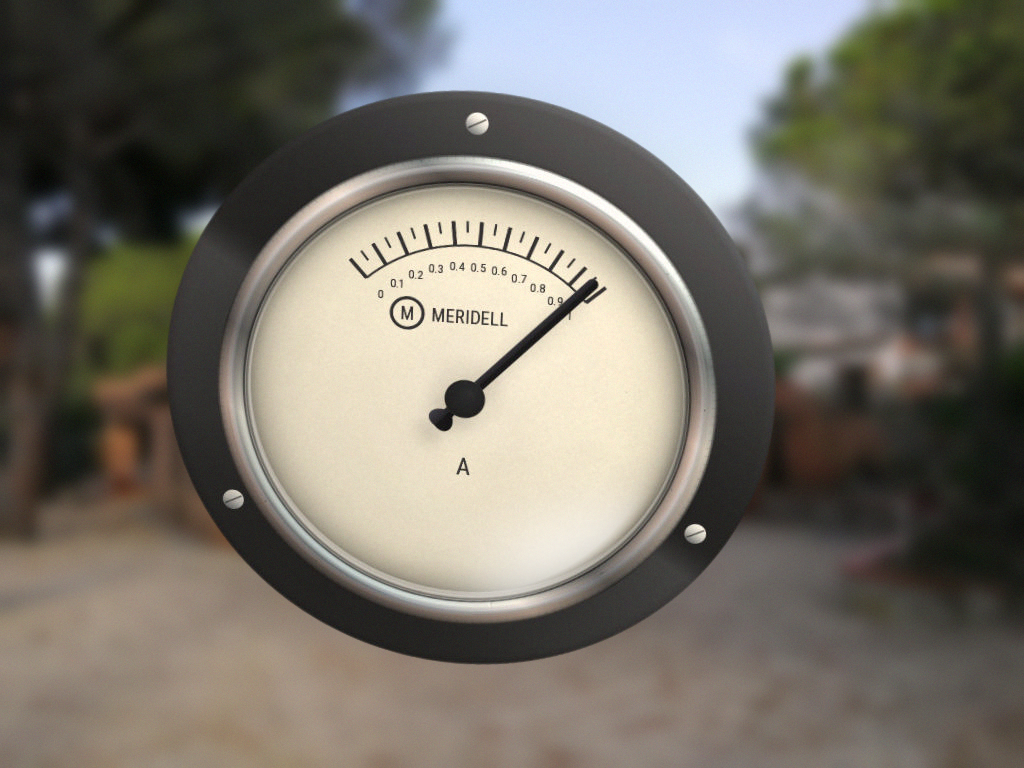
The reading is **0.95** A
